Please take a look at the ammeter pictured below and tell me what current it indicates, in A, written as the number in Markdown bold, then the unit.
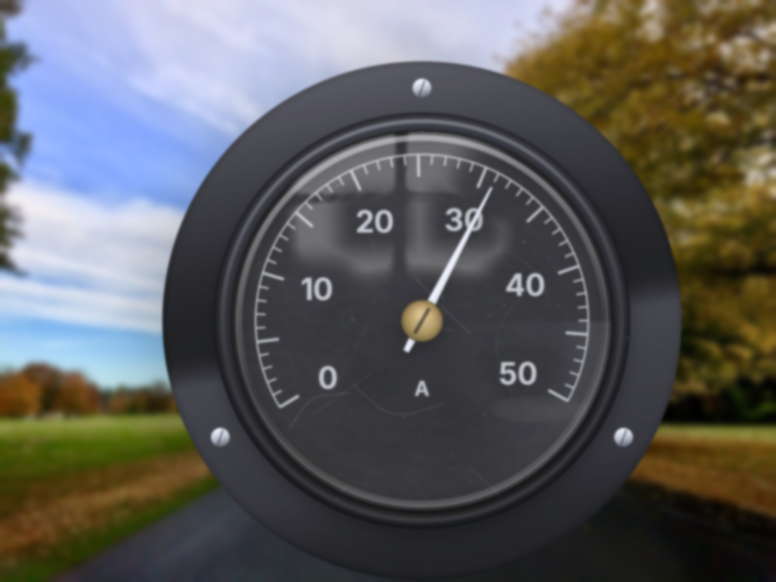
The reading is **31** A
